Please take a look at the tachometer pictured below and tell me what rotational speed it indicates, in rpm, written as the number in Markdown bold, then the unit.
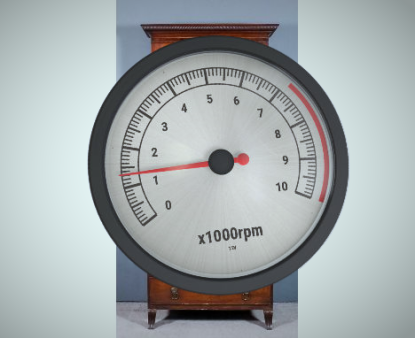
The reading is **1300** rpm
